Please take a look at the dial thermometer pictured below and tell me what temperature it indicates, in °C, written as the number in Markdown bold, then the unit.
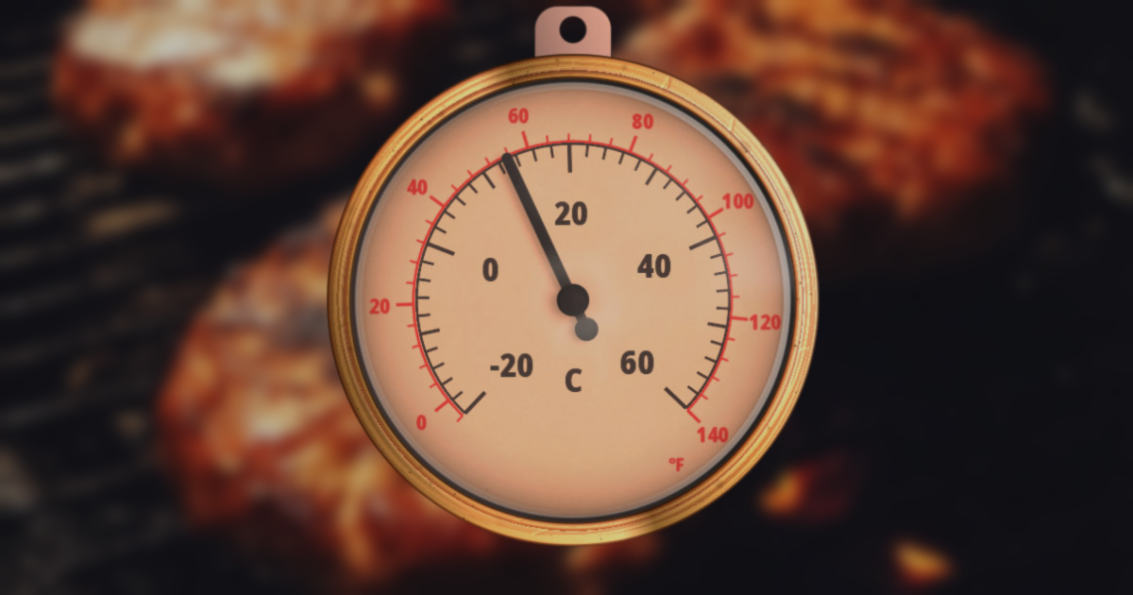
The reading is **13** °C
